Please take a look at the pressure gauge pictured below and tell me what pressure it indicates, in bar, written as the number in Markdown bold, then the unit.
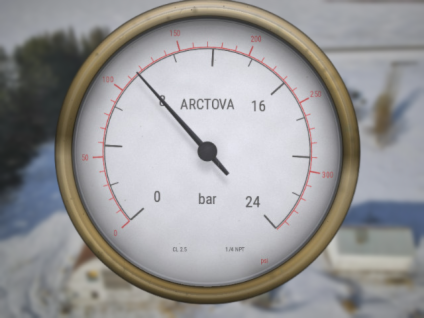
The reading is **8** bar
